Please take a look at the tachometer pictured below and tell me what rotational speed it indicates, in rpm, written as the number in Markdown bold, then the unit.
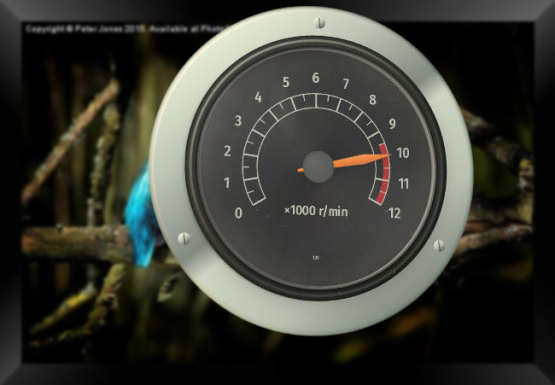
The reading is **10000** rpm
